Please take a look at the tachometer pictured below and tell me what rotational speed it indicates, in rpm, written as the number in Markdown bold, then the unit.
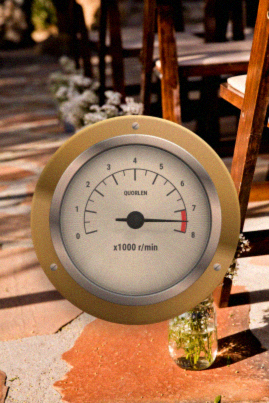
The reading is **7500** rpm
